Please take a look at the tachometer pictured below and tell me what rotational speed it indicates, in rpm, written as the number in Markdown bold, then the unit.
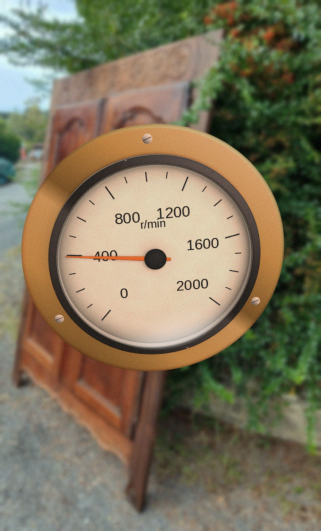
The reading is **400** rpm
